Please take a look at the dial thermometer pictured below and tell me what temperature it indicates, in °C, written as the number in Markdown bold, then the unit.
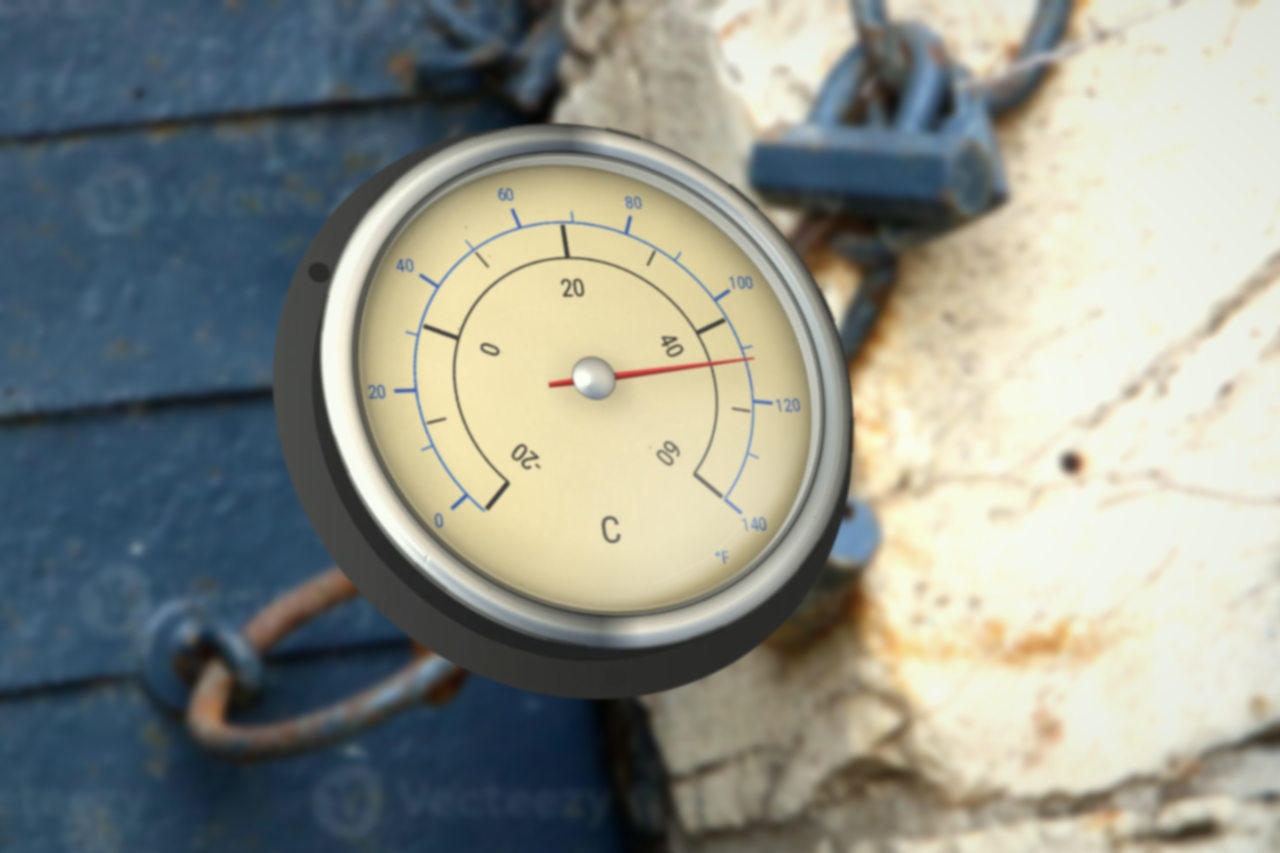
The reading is **45** °C
